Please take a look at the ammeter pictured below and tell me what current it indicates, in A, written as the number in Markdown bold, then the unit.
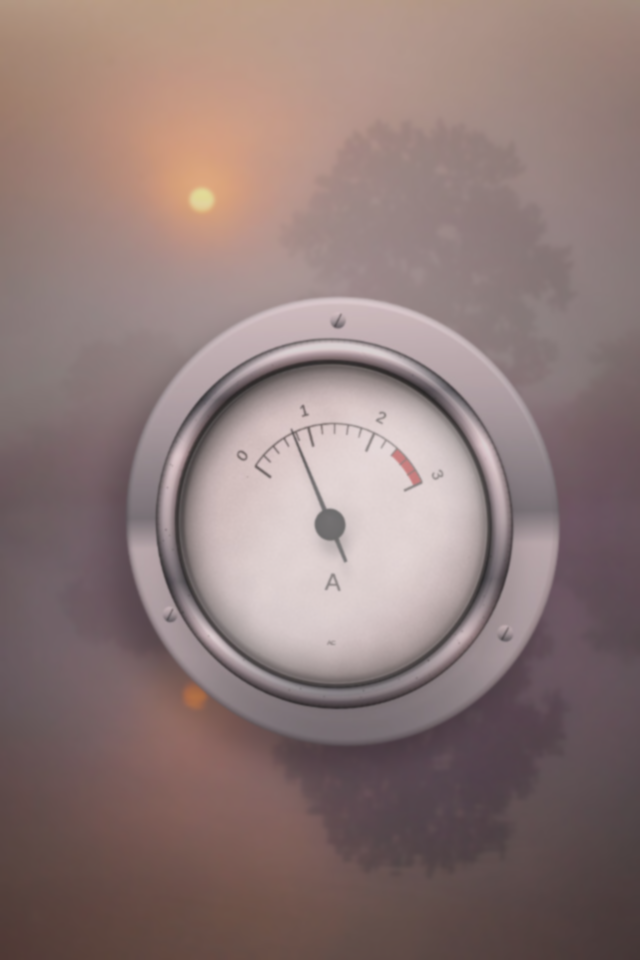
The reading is **0.8** A
